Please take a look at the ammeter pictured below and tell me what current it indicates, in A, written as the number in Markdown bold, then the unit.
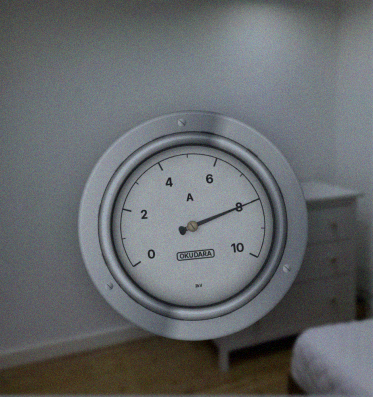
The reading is **8** A
